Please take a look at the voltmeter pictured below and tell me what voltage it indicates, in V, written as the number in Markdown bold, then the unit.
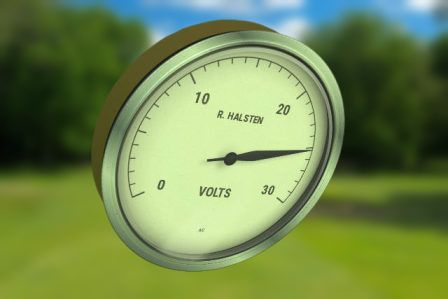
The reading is **25** V
